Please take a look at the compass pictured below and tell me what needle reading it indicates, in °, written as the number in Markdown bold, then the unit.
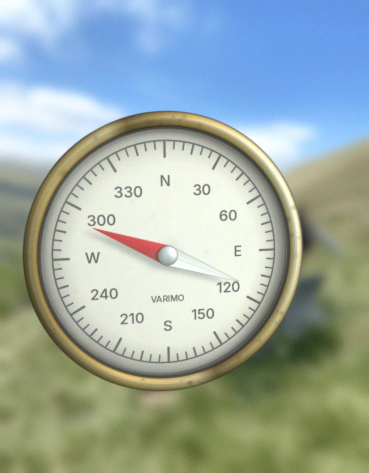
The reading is **292.5** °
